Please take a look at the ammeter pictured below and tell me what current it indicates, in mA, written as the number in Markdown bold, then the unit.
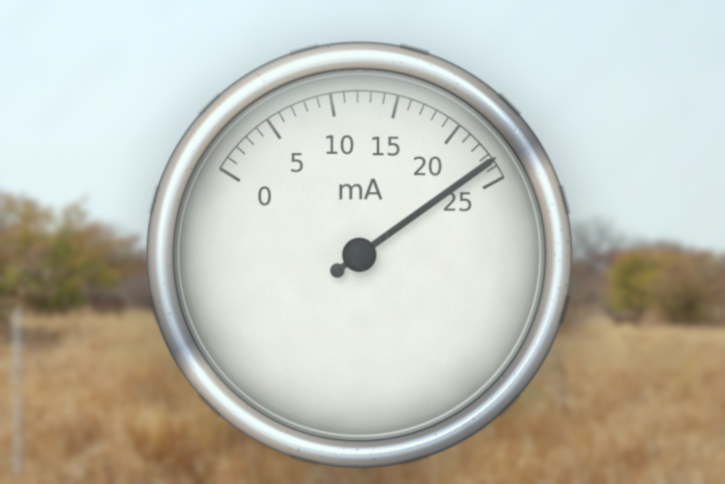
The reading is **23.5** mA
